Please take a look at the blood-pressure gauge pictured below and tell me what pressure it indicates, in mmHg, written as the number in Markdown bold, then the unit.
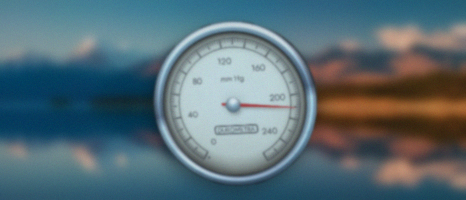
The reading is **210** mmHg
